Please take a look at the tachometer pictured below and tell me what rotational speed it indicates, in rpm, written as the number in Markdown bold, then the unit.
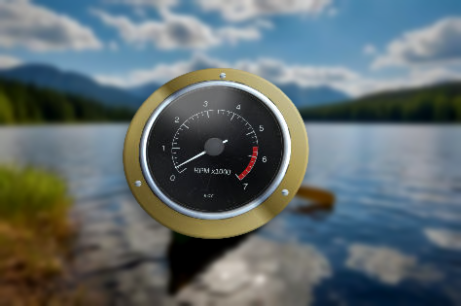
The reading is **200** rpm
